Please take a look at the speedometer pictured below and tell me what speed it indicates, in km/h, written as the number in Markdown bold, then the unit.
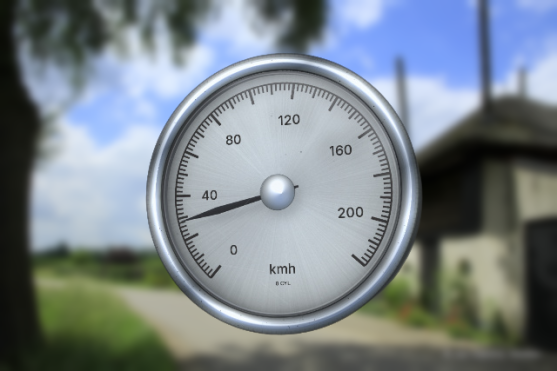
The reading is **28** km/h
